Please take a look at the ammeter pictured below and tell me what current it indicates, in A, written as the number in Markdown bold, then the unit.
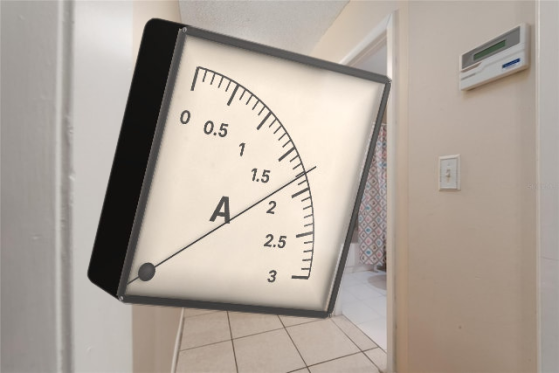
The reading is **1.8** A
